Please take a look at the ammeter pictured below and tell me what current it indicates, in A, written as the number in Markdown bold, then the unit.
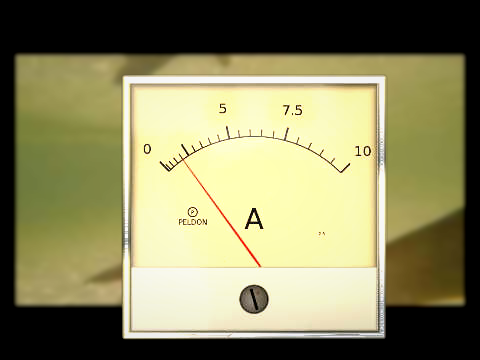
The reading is **2** A
